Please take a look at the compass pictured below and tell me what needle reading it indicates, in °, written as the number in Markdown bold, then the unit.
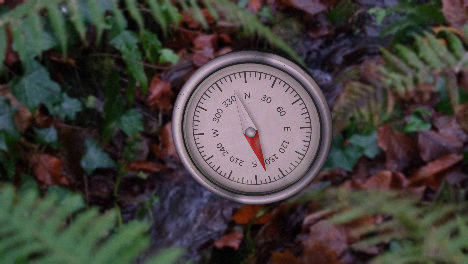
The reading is **165** °
